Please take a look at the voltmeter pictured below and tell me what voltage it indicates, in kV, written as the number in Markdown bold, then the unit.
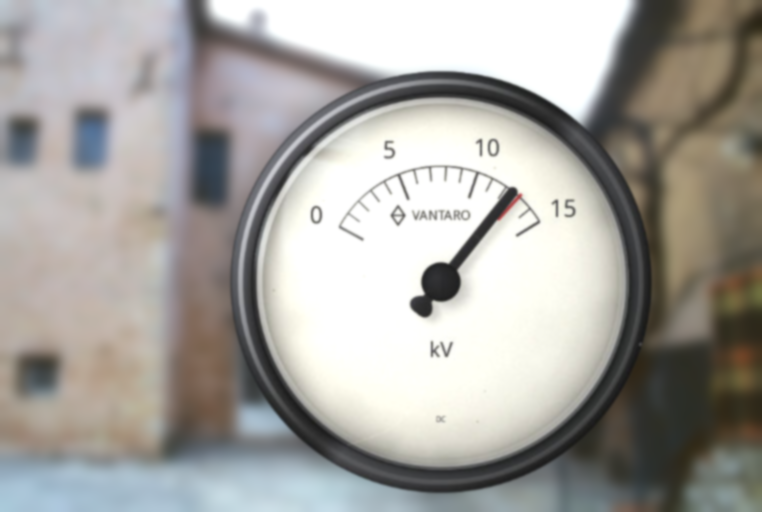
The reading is **12.5** kV
